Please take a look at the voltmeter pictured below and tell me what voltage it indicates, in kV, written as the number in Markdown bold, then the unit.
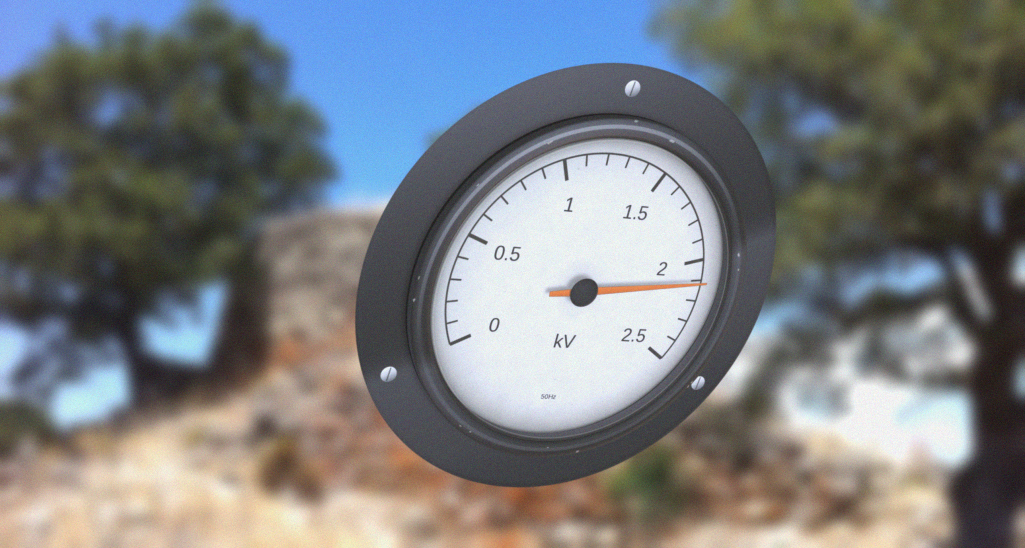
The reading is **2.1** kV
